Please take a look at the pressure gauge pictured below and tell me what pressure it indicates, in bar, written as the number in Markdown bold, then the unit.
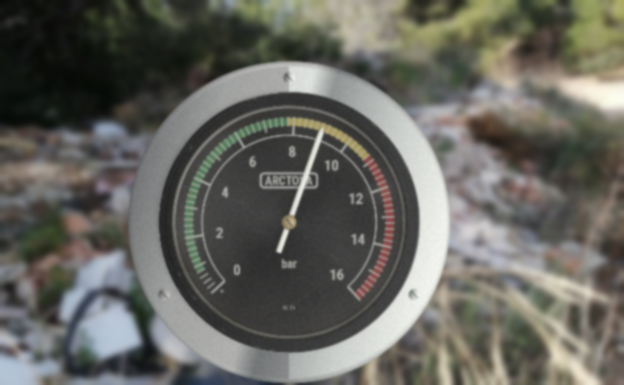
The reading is **9** bar
